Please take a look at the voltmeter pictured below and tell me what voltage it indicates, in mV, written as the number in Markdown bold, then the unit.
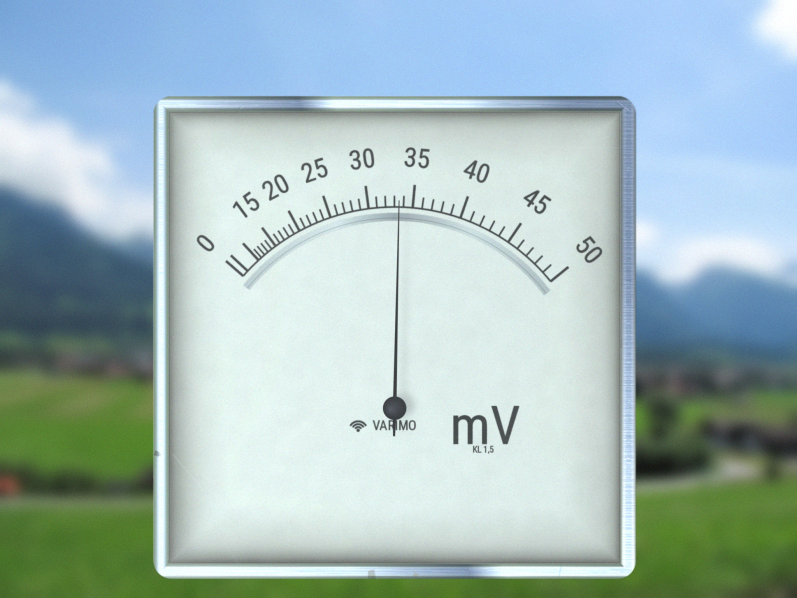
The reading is **33.5** mV
